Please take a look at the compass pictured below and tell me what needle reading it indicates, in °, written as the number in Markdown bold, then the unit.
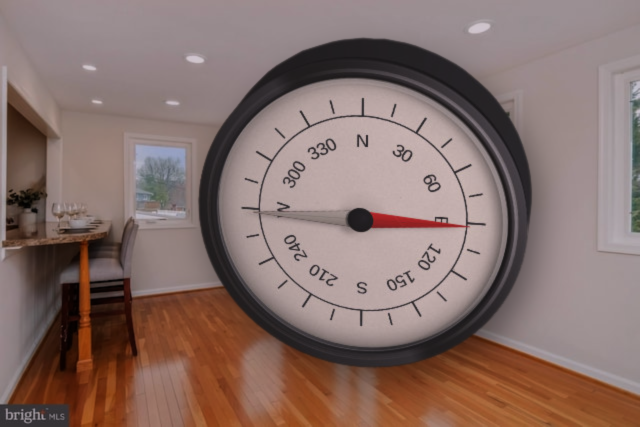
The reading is **90** °
